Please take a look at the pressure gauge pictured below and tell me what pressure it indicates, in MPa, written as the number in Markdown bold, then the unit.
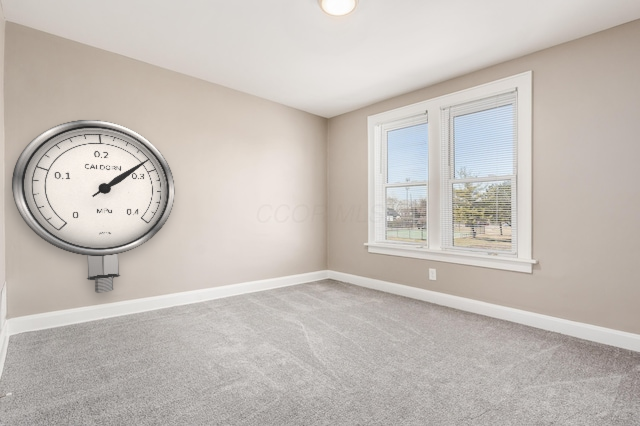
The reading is **0.28** MPa
